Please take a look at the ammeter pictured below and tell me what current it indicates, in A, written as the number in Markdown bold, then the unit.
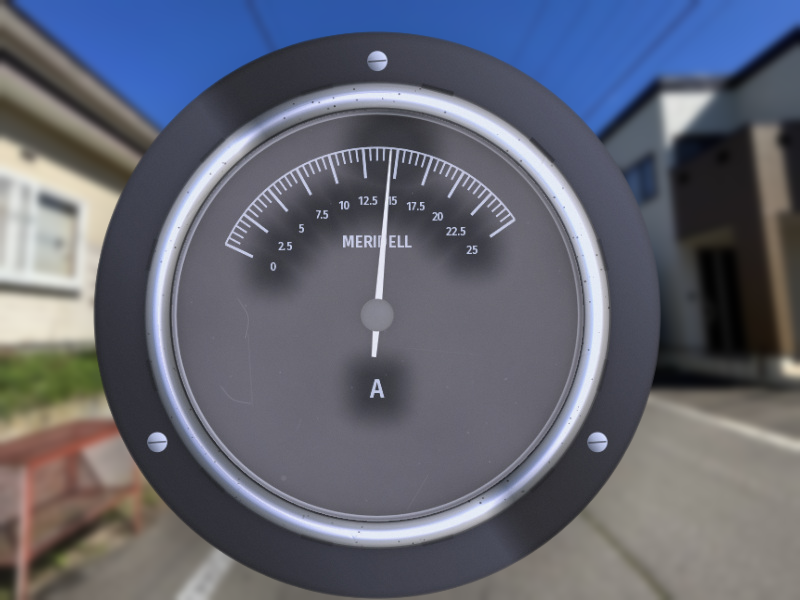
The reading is **14.5** A
